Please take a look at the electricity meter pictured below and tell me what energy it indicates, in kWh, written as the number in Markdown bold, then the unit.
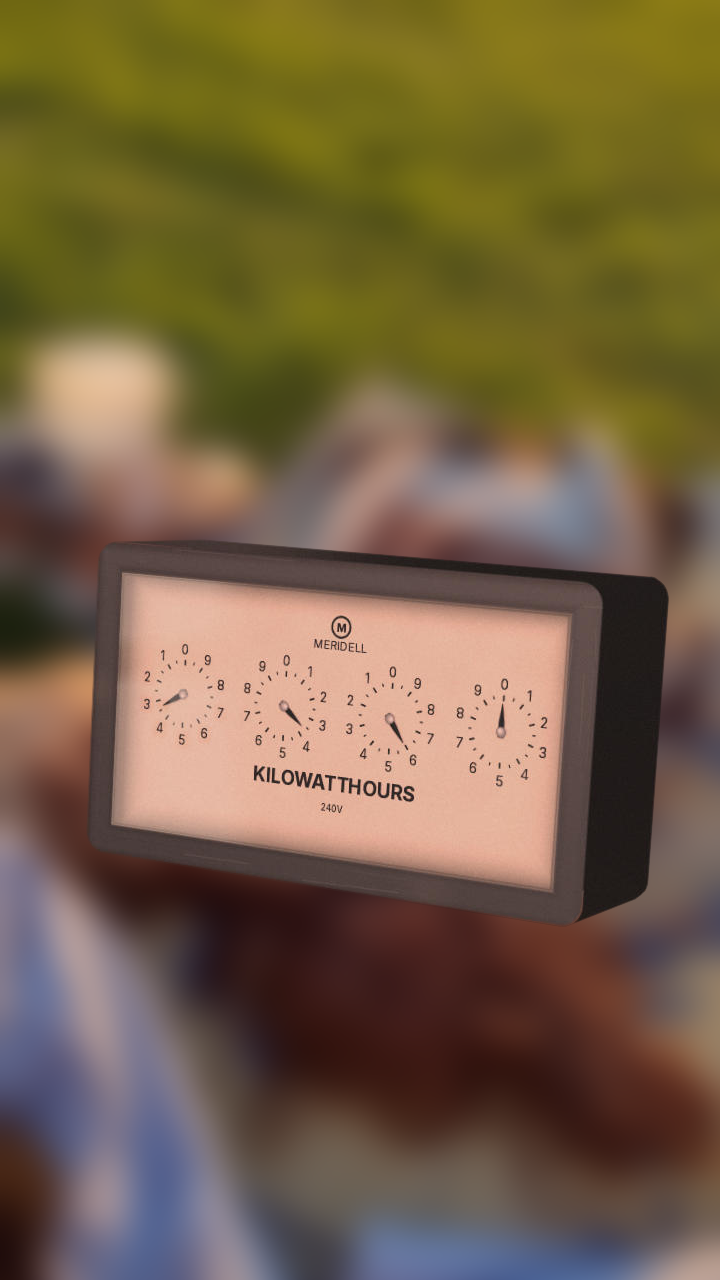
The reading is **3360** kWh
